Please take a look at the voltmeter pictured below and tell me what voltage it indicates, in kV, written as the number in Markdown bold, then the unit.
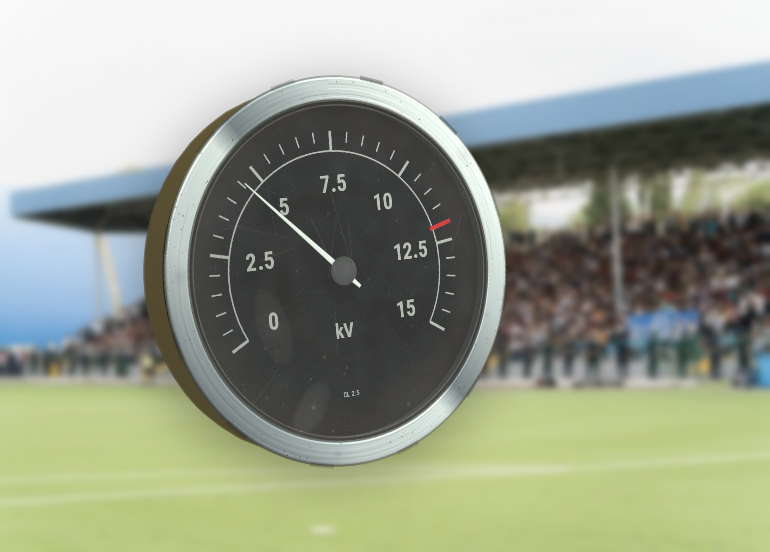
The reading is **4.5** kV
